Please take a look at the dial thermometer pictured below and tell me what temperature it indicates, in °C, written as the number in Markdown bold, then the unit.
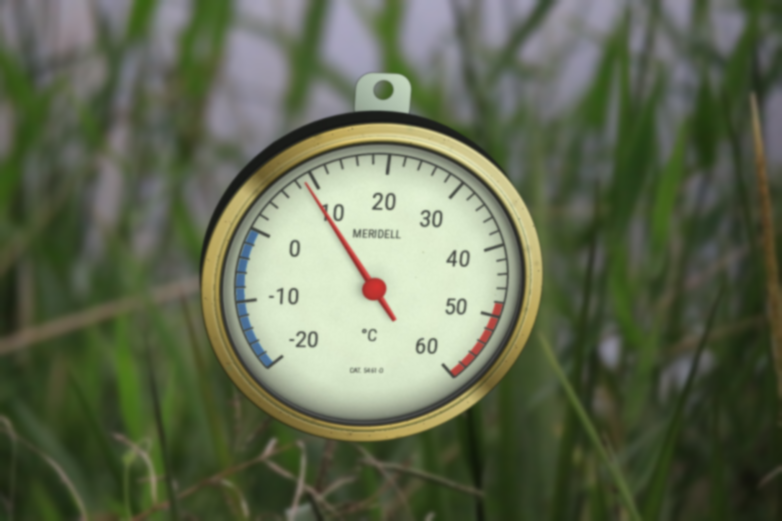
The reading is **9** °C
